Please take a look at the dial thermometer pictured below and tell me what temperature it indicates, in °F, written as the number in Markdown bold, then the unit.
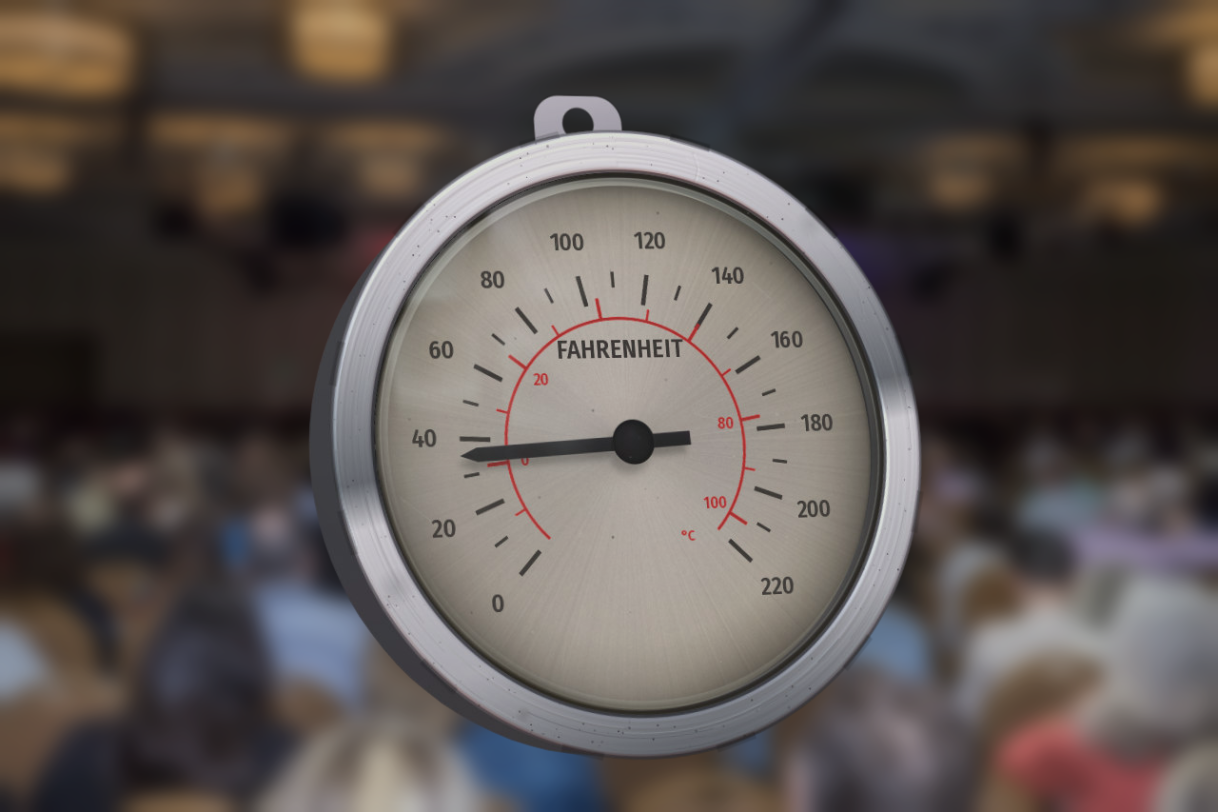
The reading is **35** °F
